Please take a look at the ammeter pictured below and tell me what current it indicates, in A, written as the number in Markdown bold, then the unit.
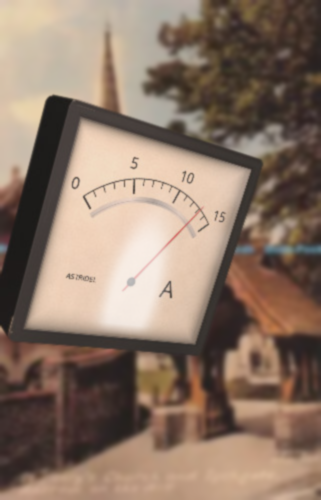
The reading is **13** A
